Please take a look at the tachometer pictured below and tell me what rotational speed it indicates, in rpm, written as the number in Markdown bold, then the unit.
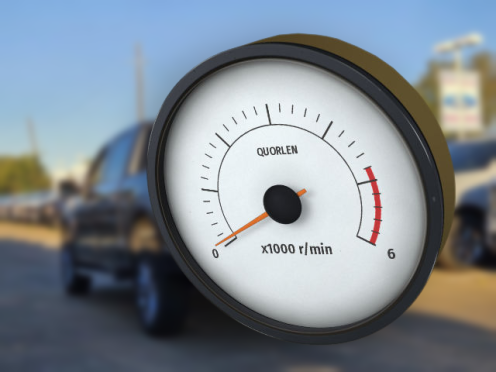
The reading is **100** rpm
